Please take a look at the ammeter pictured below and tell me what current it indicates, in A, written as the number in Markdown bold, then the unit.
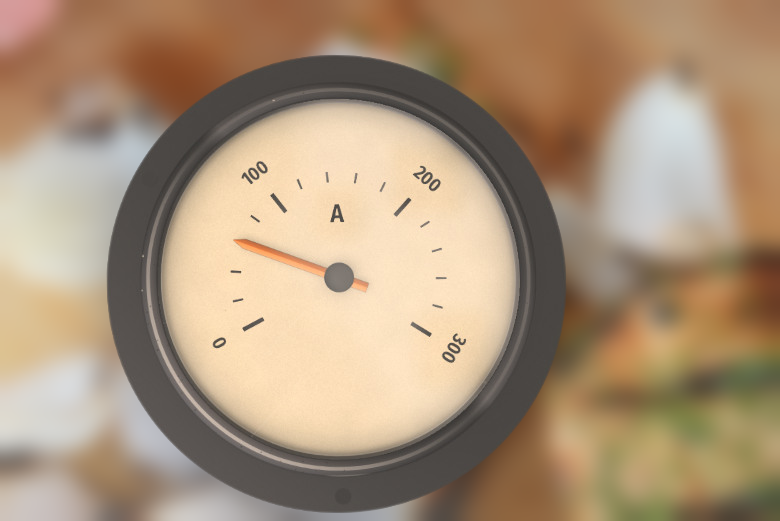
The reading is **60** A
